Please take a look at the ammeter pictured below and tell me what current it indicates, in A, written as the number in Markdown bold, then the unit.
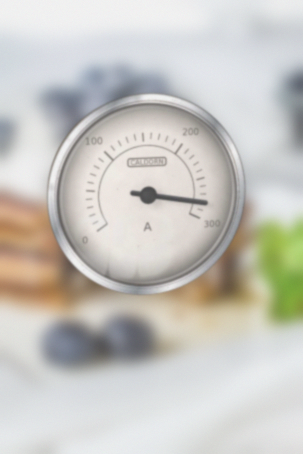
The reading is **280** A
